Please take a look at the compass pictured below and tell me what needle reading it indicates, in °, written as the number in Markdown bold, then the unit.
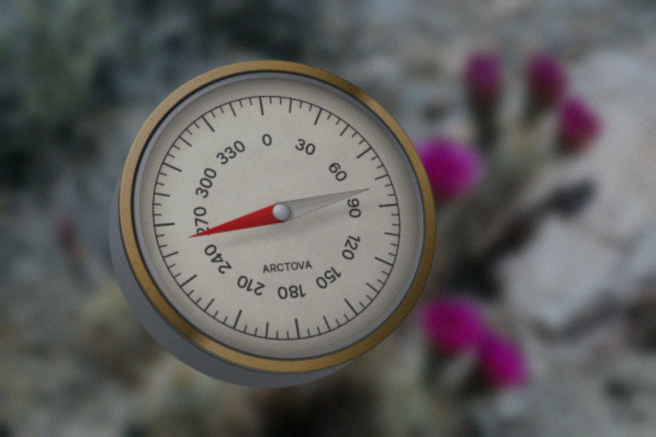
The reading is **260** °
